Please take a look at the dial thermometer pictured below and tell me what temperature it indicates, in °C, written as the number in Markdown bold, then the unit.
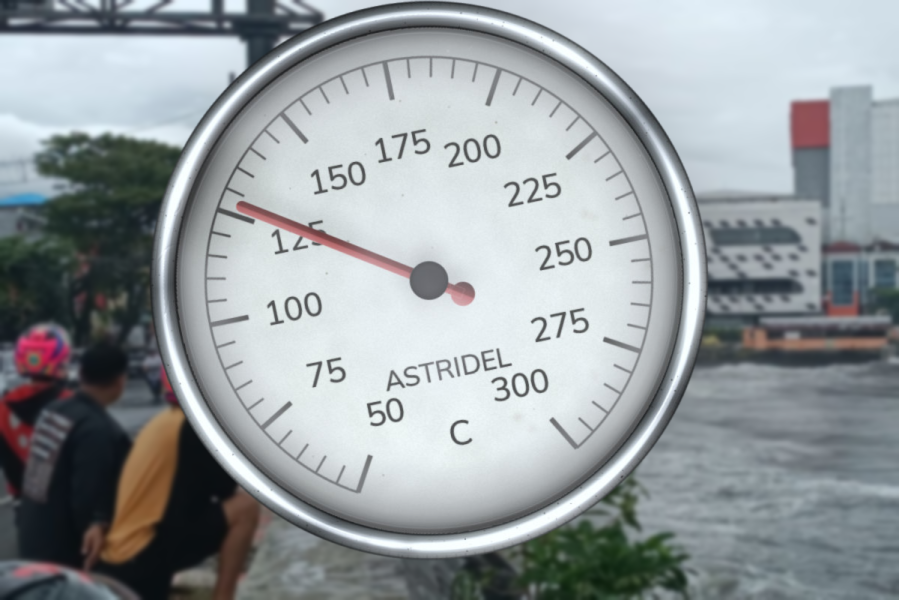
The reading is **127.5** °C
